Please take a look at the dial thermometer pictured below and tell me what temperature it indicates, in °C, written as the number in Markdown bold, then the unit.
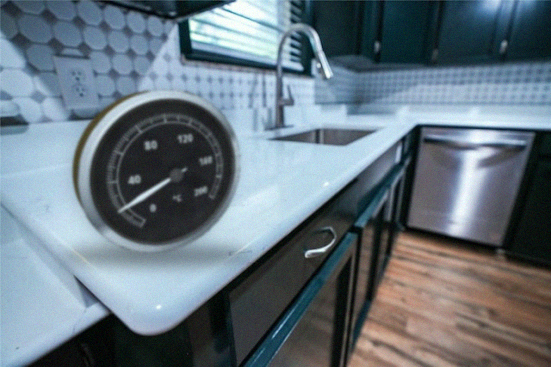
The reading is **20** °C
